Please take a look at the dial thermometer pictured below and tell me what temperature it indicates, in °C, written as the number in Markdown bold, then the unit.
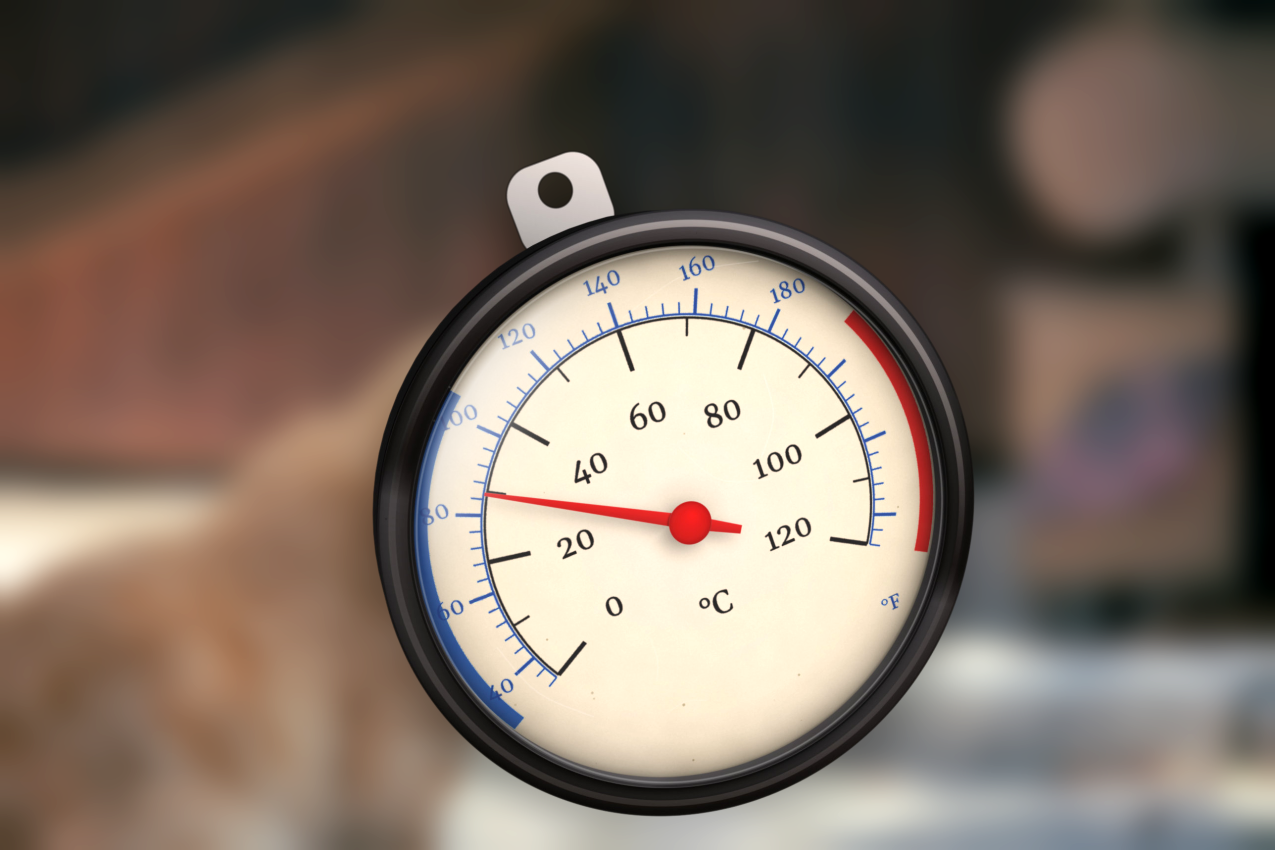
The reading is **30** °C
